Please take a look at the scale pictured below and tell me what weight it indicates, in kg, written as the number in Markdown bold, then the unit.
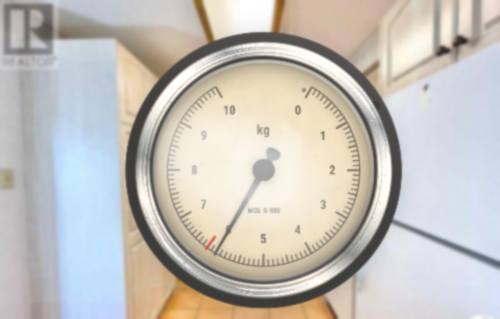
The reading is **6** kg
